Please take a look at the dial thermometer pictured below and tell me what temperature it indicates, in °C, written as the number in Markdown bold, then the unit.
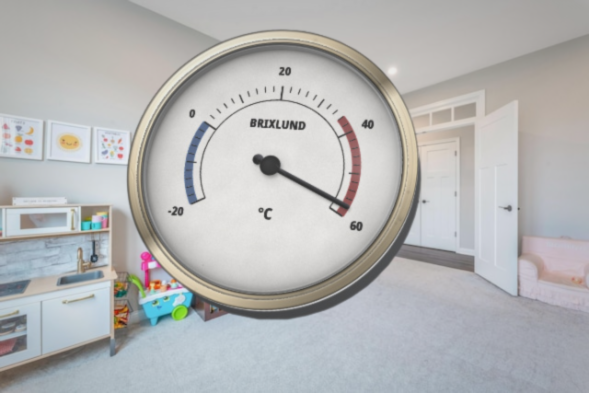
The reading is **58** °C
